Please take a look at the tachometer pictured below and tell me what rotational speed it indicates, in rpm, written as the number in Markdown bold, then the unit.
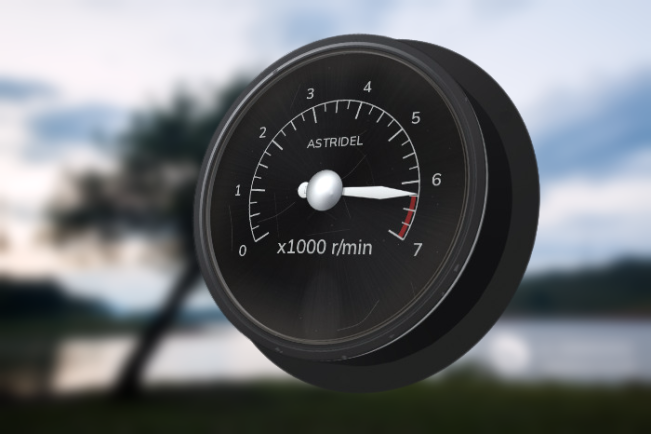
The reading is **6250** rpm
